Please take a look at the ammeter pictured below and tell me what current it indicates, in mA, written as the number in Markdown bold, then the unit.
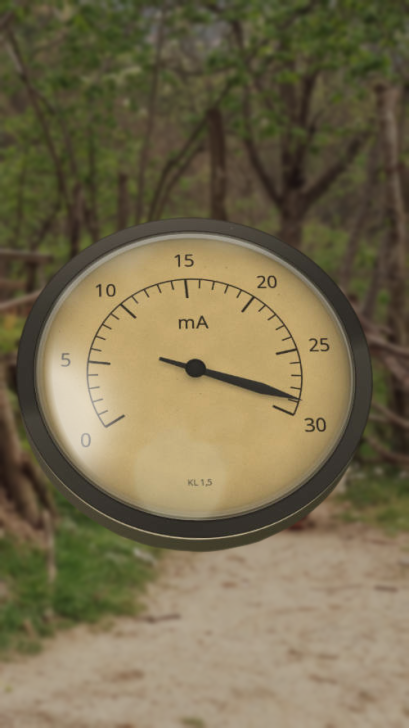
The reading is **29** mA
